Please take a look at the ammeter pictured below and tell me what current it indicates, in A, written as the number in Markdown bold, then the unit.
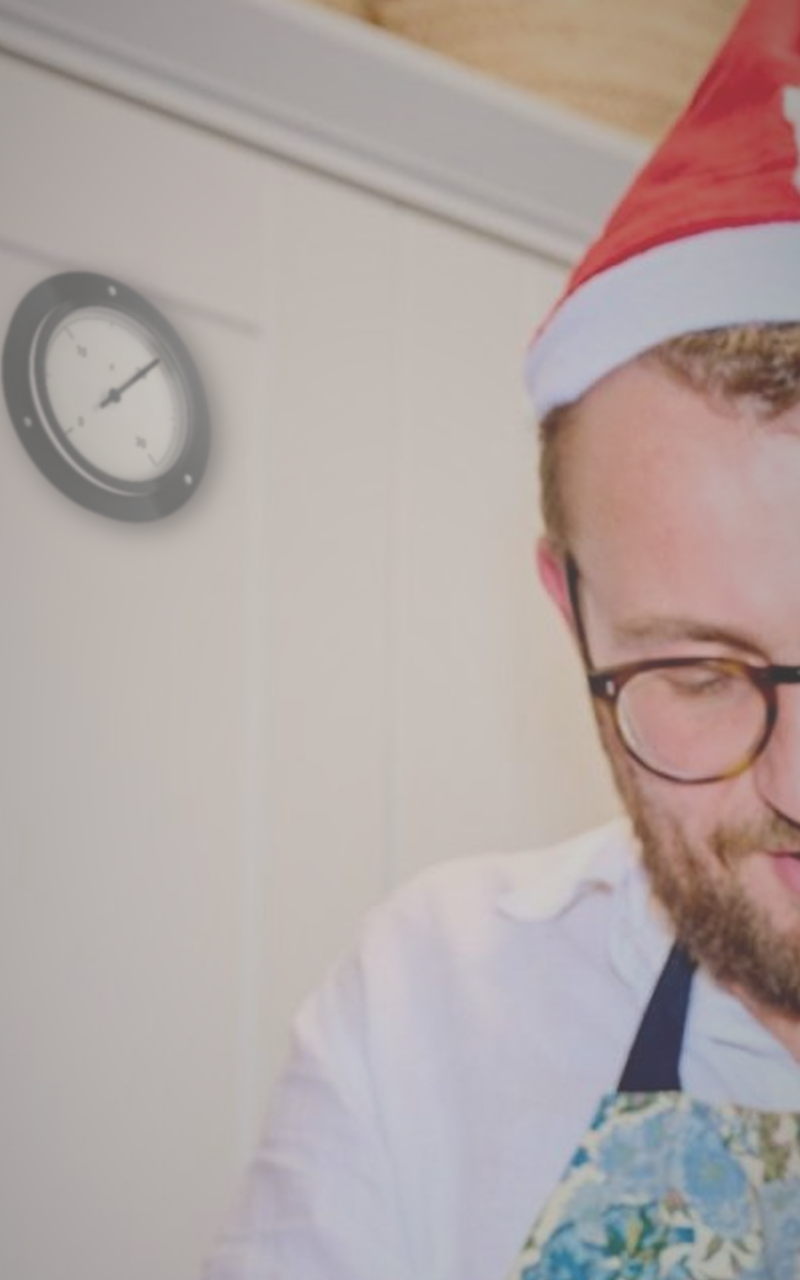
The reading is **20** A
